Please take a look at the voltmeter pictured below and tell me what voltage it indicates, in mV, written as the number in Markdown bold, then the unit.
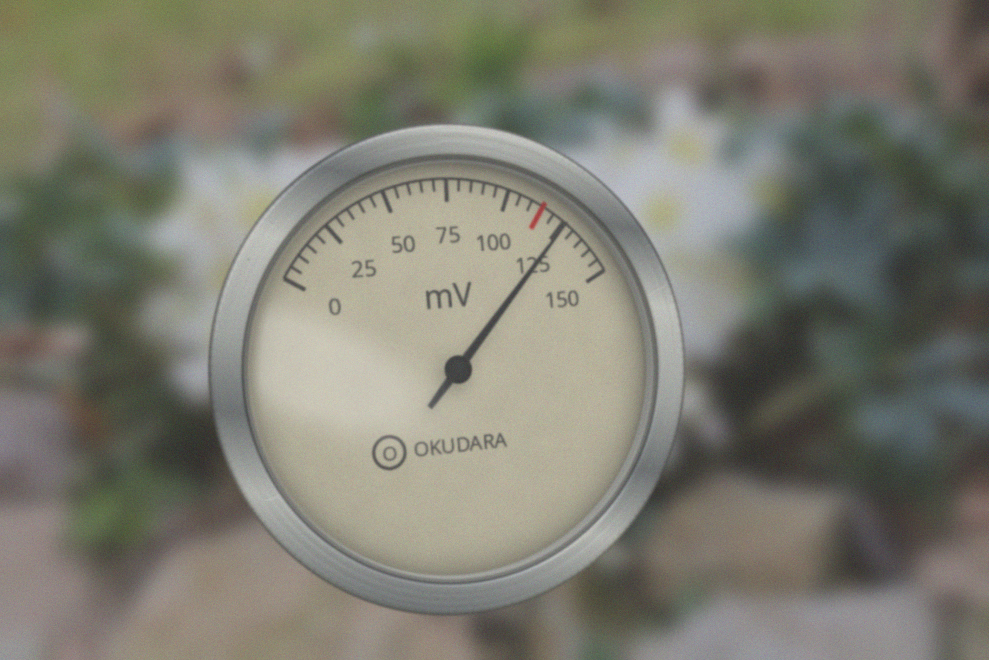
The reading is **125** mV
